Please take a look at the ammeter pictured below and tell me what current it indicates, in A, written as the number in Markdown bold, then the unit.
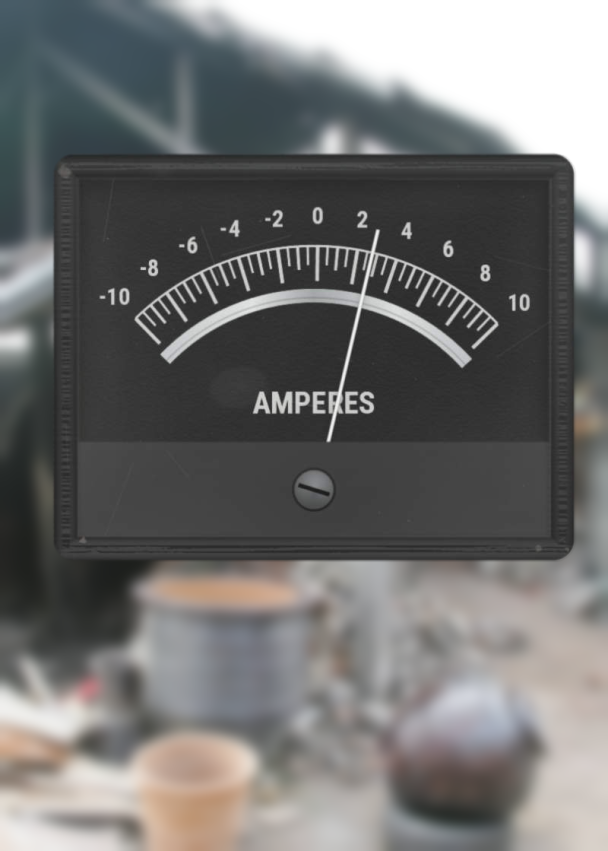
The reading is **2.75** A
